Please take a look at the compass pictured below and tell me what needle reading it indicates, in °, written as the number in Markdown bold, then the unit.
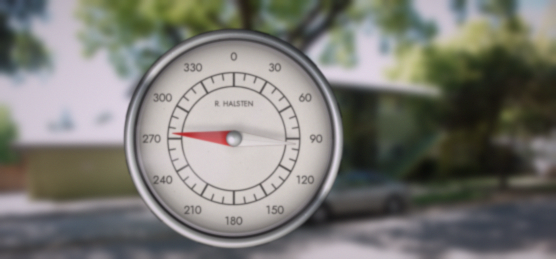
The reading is **275** °
